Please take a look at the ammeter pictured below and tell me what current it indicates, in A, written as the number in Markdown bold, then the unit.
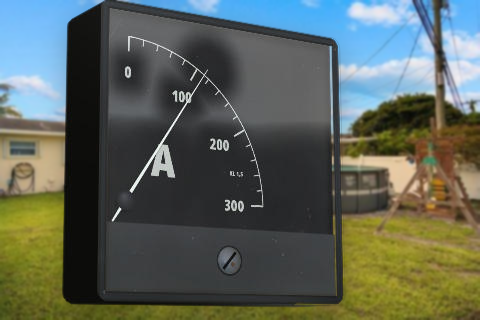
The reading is **110** A
